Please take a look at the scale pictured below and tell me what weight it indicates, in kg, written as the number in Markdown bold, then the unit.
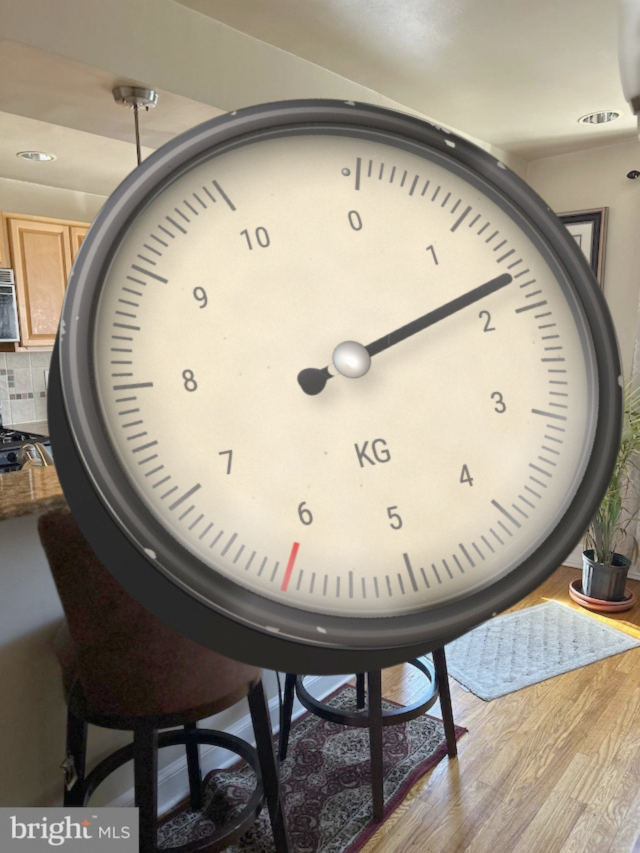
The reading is **1.7** kg
